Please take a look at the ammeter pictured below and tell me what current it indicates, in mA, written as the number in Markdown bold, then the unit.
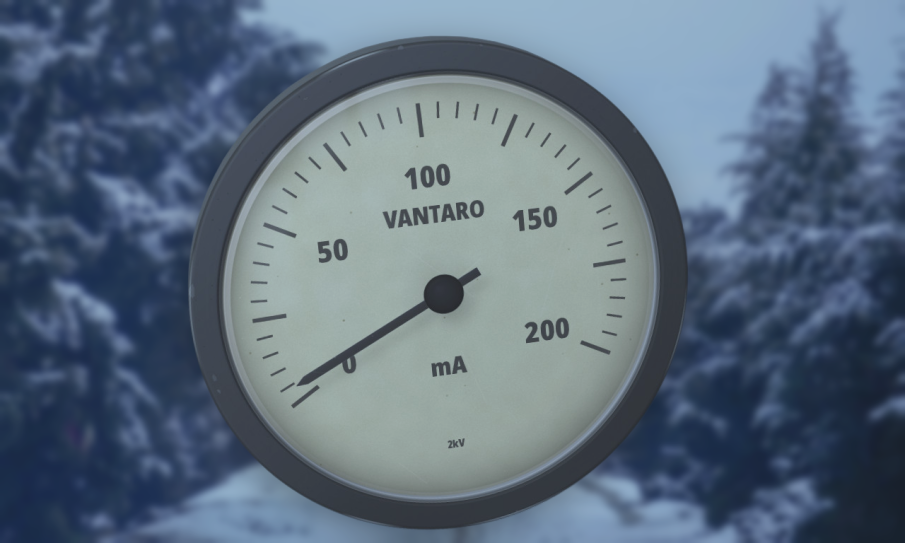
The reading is **5** mA
